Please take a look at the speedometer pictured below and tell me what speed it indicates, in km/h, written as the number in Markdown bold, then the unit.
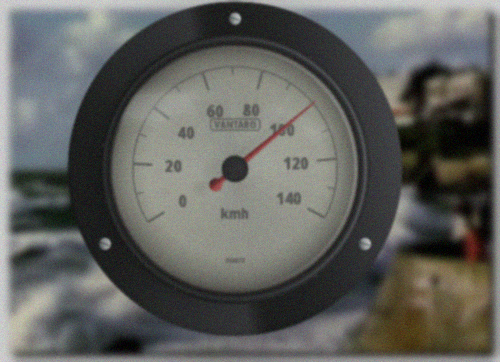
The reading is **100** km/h
